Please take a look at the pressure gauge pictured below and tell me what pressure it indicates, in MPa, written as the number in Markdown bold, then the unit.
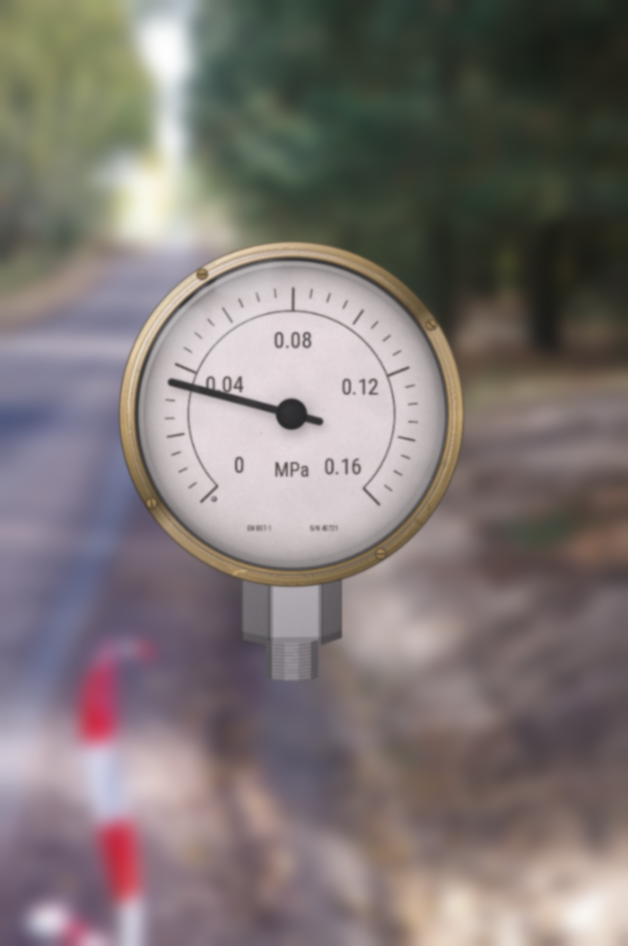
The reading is **0.035** MPa
